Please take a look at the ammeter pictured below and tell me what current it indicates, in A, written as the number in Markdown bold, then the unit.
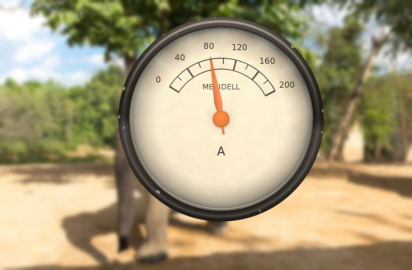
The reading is **80** A
